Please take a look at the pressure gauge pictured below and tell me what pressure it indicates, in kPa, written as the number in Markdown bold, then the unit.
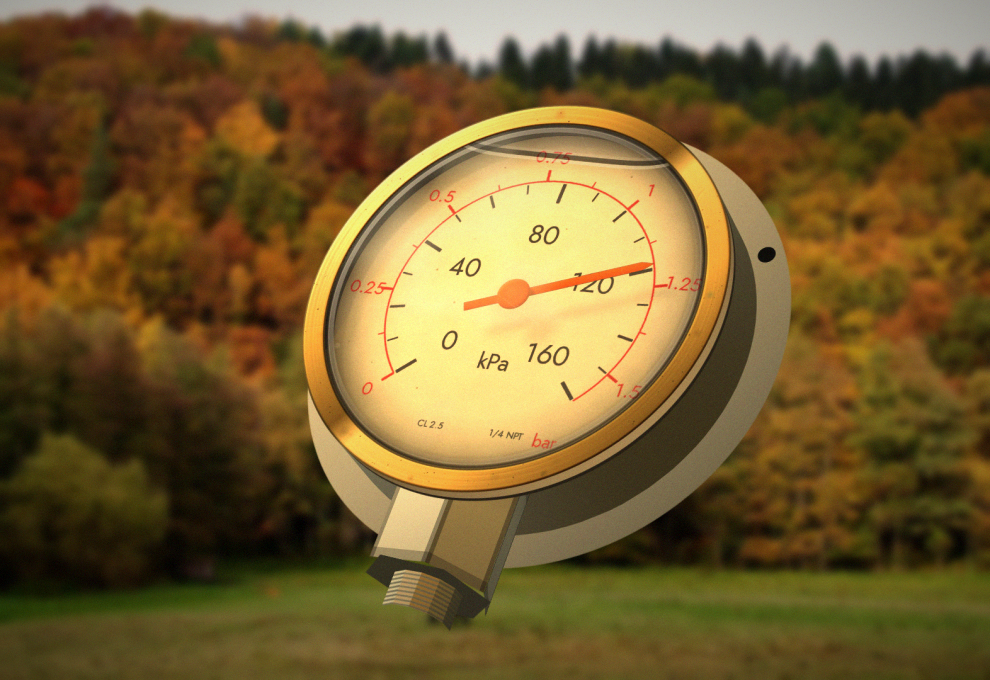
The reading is **120** kPa
